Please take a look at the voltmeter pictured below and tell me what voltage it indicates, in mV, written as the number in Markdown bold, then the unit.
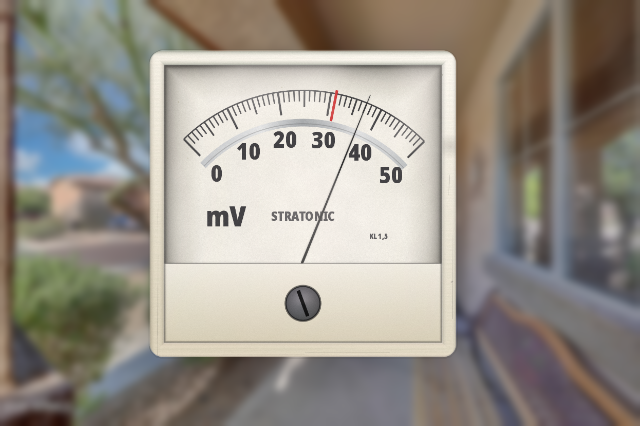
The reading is **37** mV
